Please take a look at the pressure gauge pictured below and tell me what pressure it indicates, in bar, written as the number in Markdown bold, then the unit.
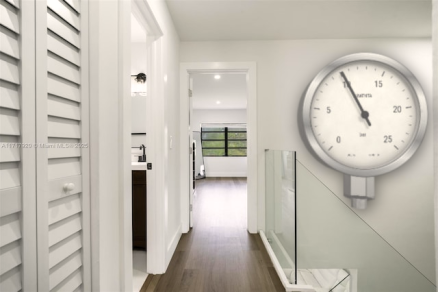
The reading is **10** bar
